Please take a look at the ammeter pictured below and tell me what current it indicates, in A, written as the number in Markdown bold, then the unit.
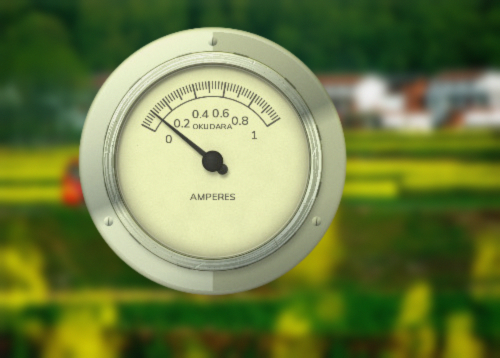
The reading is **0.1** A
